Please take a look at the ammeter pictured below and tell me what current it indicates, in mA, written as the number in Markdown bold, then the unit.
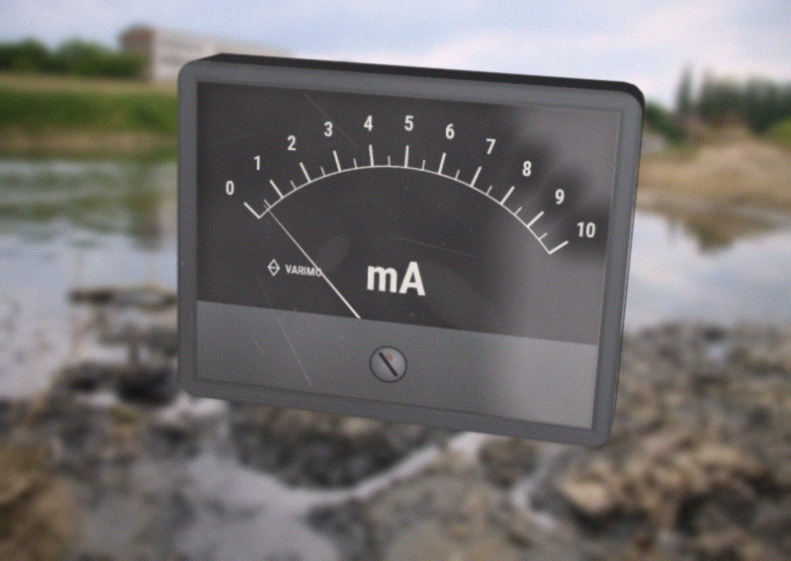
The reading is **0.5** mA
